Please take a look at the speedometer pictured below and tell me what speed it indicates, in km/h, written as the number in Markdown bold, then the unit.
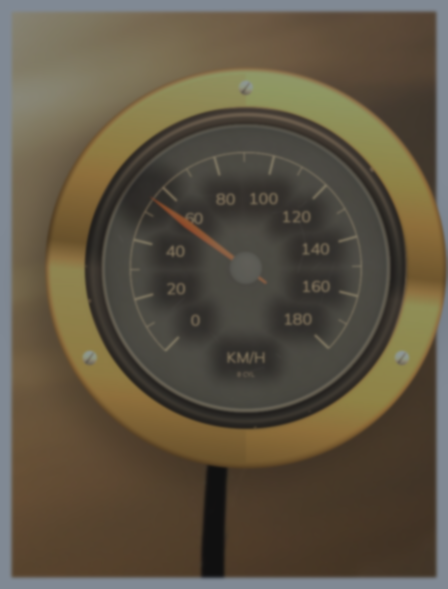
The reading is **55** km/h
